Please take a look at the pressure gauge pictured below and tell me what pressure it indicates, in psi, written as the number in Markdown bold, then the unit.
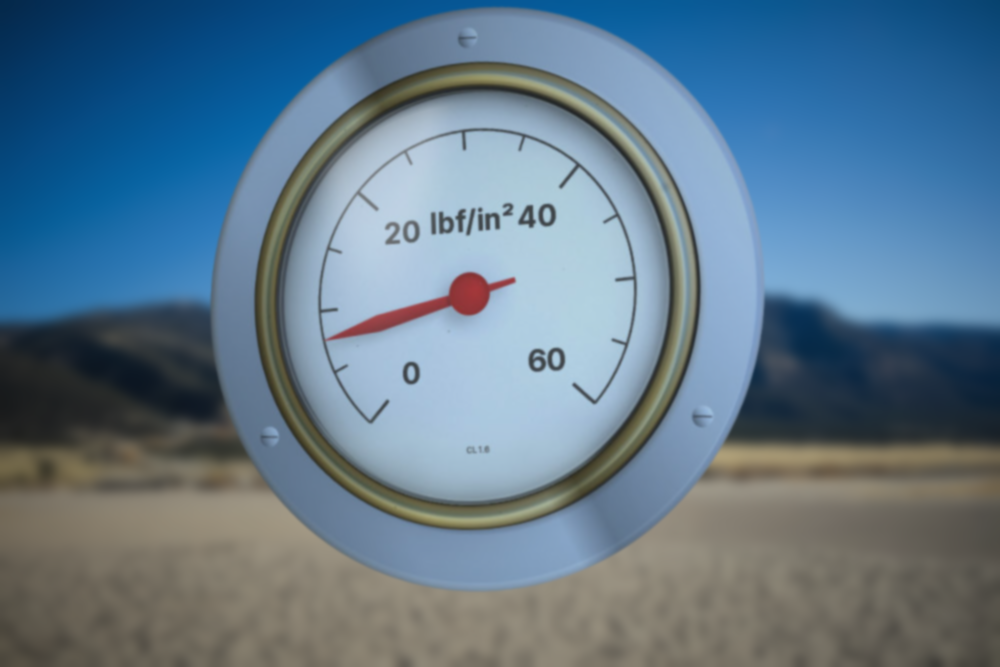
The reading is **7.5** psi
